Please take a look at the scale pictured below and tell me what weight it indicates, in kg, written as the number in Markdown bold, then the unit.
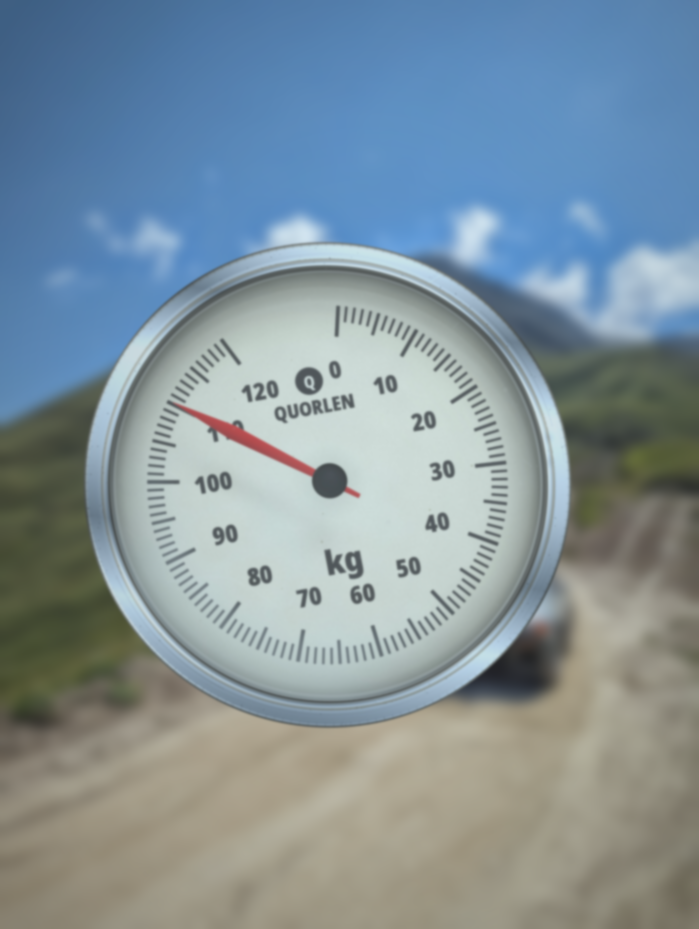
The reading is **110** kg
